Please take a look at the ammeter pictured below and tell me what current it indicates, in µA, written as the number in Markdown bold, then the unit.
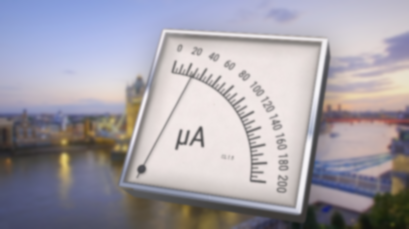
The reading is **30** µA
